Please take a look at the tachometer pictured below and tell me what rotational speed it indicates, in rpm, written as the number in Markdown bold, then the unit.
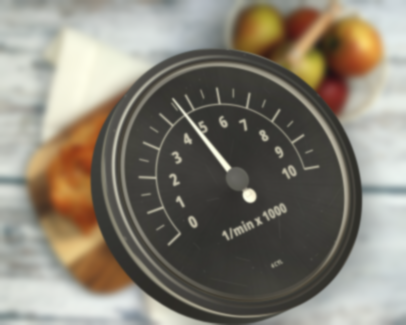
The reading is **4500** rpm
